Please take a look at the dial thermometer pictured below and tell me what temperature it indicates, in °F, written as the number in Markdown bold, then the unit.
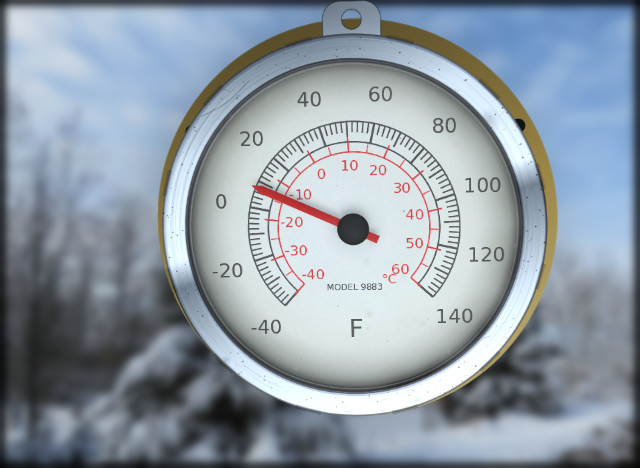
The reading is **8** °F
